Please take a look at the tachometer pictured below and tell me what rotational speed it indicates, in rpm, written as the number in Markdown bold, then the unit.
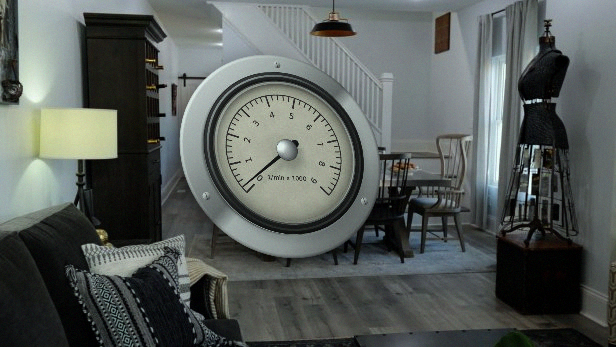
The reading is **200** rpm
